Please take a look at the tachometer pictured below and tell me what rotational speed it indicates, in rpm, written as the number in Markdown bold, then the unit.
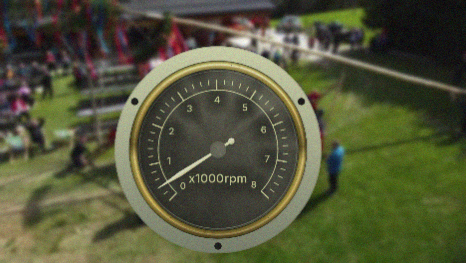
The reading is **400** rpm
